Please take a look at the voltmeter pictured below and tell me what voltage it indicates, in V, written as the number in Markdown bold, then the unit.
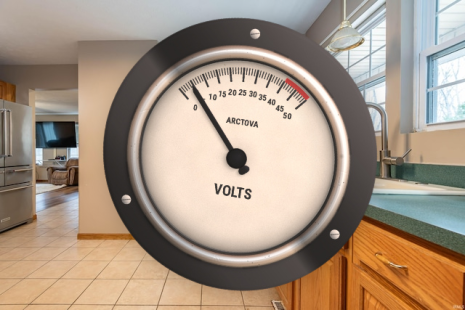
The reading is **5** V
